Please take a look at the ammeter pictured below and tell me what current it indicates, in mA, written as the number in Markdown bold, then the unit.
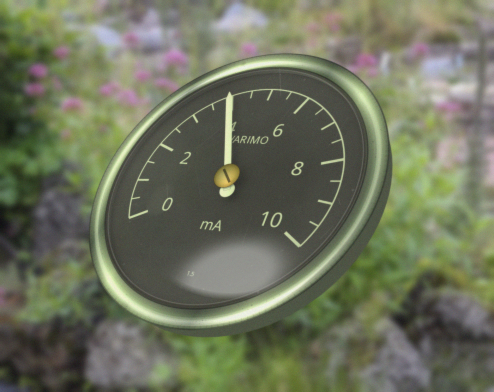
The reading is **4** mA
